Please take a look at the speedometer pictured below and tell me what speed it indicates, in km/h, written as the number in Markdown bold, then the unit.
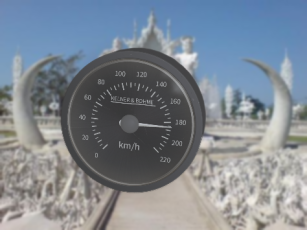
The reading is **185** km/h
